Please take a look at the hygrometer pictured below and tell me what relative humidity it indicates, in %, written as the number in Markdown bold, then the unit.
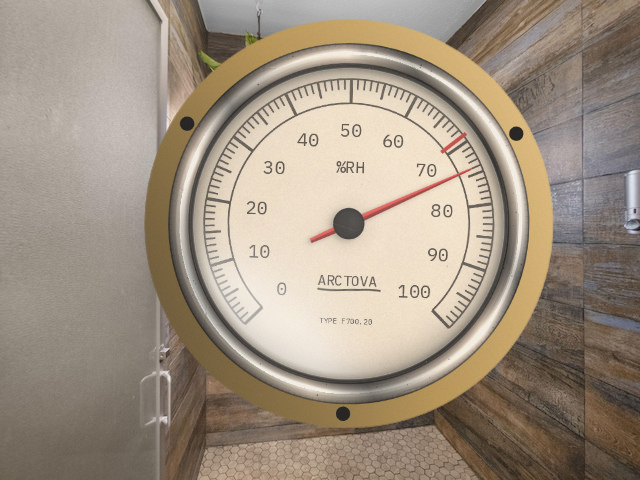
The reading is **74** %
